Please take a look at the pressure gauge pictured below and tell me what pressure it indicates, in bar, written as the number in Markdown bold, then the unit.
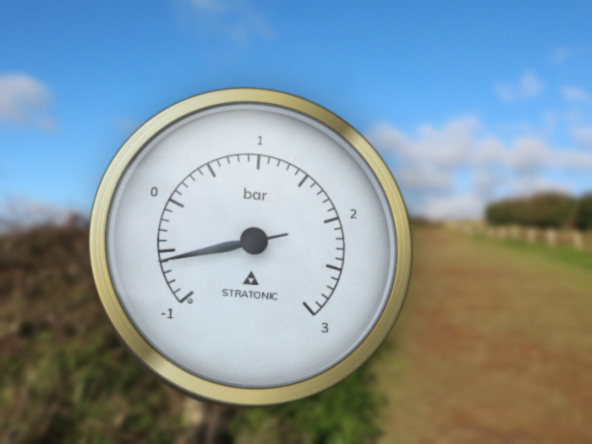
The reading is **-0.6** bar
